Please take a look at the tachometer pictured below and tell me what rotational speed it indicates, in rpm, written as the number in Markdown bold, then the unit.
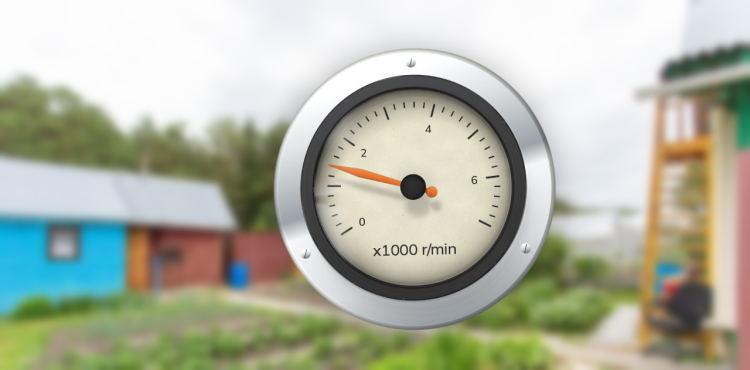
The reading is **1400** rpm
